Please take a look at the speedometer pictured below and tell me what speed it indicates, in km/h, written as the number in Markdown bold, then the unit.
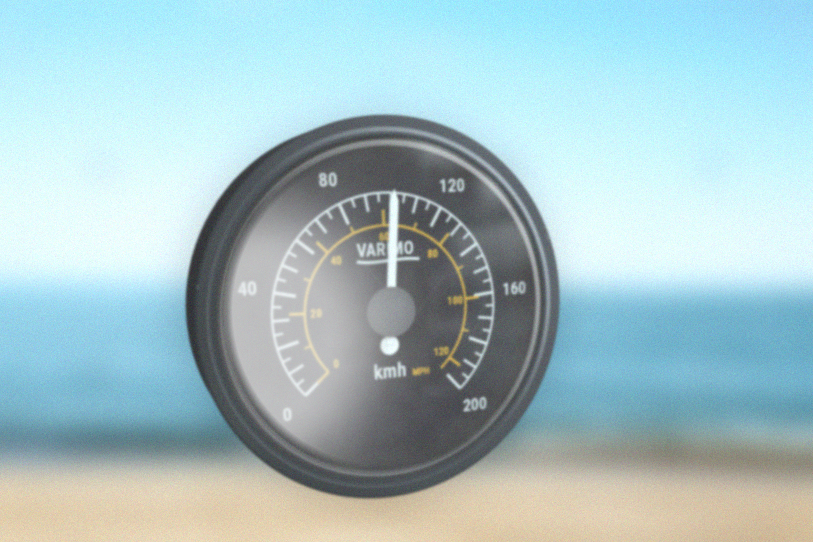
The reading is **100** km/h
